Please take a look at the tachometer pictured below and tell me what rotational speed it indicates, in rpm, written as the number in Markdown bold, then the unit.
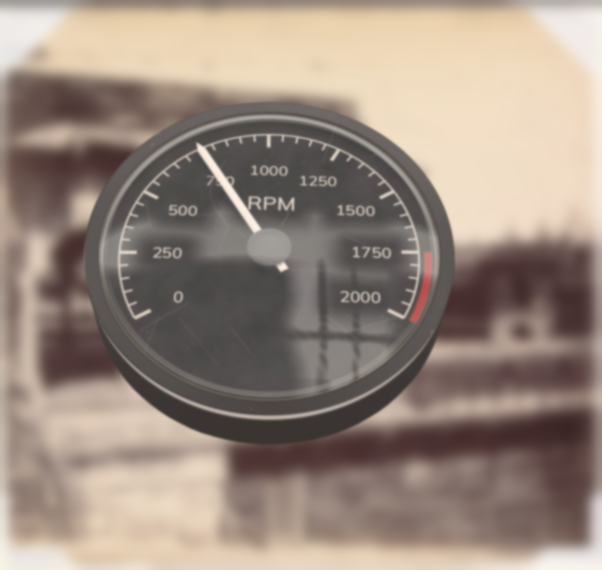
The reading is **750** rpm
